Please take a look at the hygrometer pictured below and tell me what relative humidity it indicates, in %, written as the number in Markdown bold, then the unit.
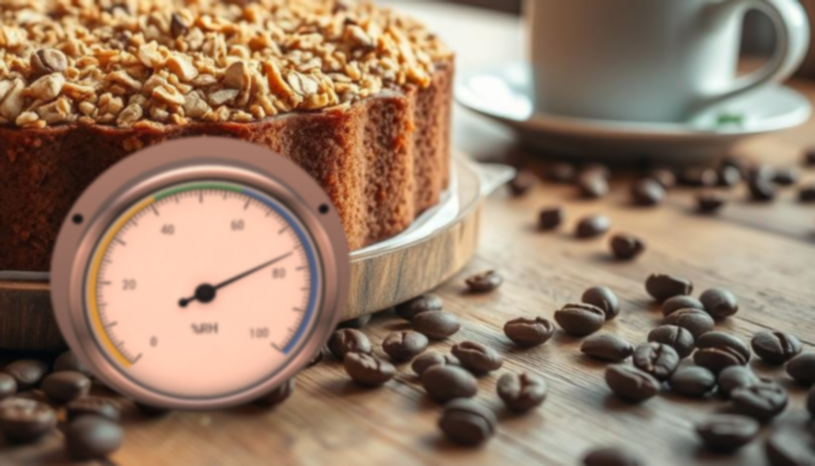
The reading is **75** %
